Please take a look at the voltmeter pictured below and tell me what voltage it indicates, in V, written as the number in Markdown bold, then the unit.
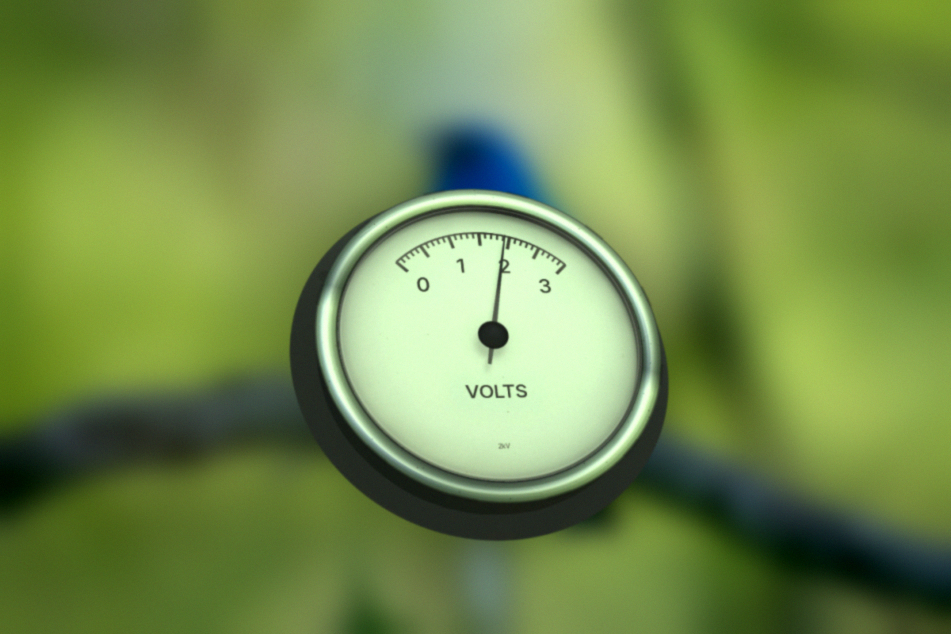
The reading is **1.9** V
